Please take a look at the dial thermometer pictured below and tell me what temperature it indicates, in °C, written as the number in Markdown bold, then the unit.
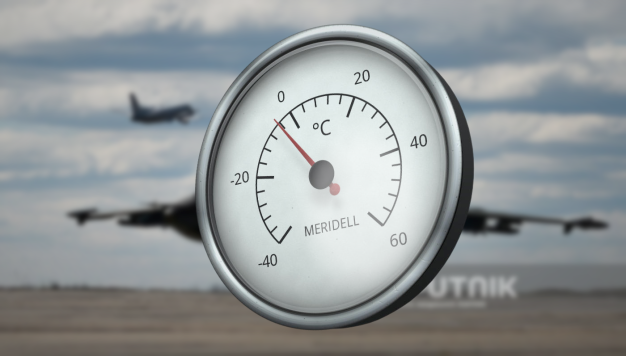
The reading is **-4** °C
